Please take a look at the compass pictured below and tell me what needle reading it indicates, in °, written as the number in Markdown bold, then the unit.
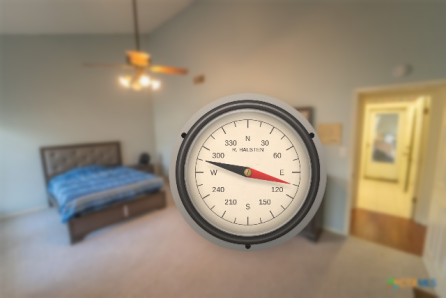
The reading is **105** °
